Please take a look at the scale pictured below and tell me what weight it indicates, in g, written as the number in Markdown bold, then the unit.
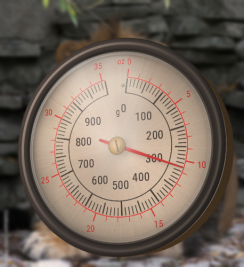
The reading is **300** g
